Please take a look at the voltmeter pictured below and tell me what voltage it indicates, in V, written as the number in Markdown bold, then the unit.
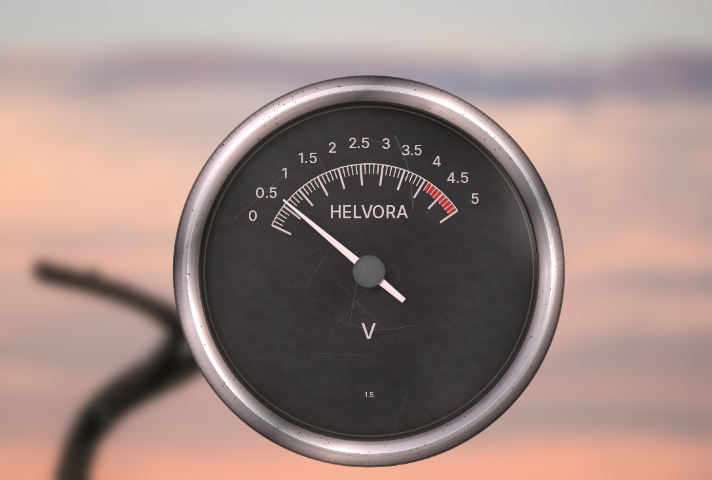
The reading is **0.6** V
